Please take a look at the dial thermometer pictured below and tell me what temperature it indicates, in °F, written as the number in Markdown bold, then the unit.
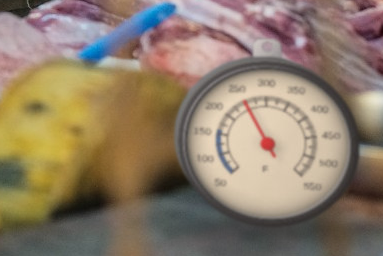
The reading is **250** °F
